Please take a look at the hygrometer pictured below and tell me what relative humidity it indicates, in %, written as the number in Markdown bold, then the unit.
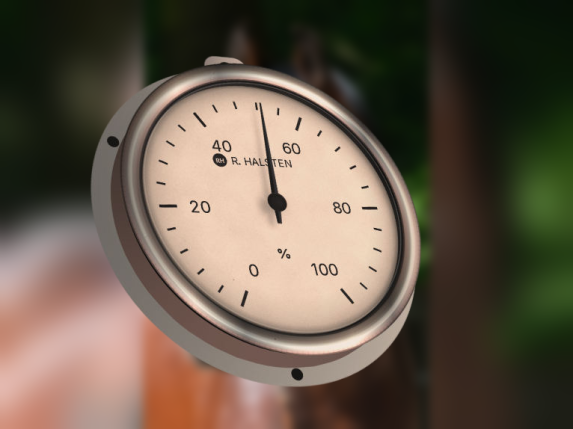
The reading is **52** %
